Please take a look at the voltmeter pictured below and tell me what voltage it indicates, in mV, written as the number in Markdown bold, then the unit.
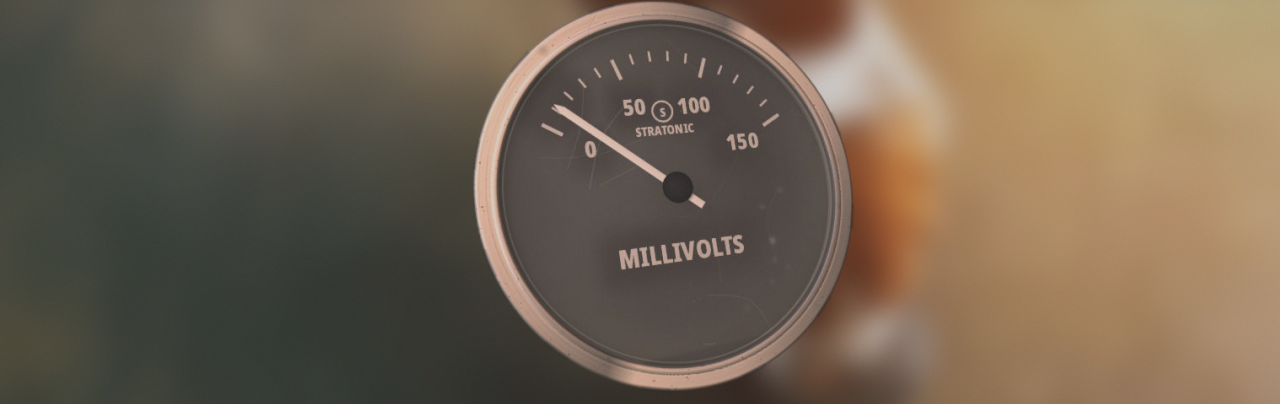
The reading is **10** mV
